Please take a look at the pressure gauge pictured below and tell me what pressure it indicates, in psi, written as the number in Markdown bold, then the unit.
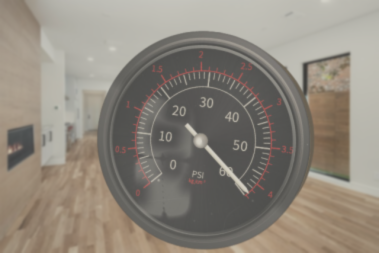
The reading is **59** psi
